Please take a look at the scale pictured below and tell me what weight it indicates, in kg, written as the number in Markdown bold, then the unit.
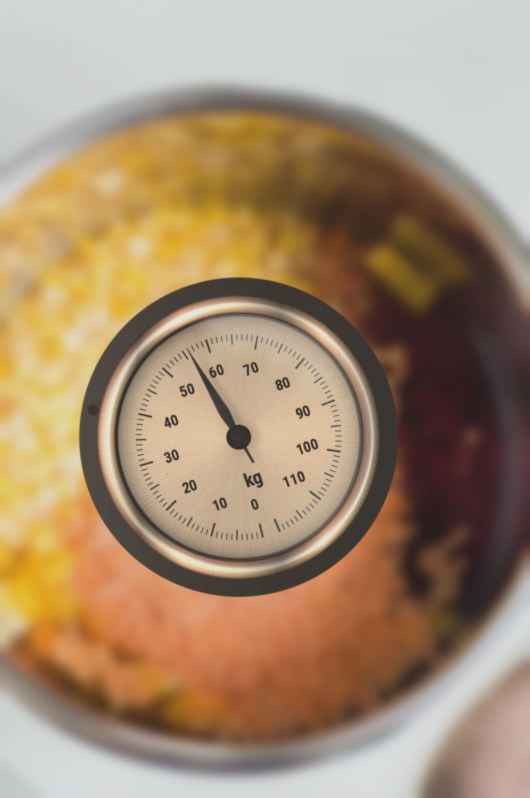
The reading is **56** kg
